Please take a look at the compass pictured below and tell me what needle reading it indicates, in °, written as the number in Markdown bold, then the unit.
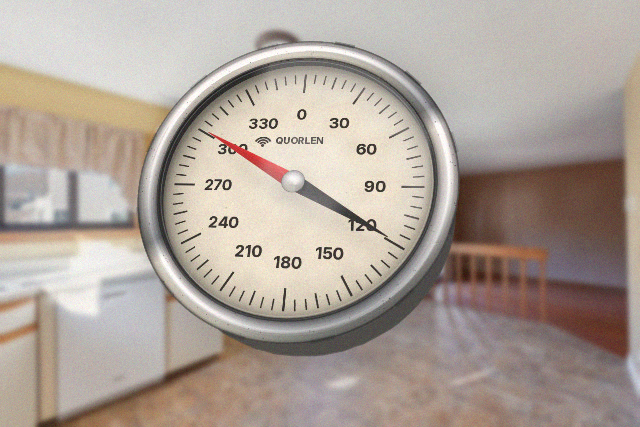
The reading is **300** °
